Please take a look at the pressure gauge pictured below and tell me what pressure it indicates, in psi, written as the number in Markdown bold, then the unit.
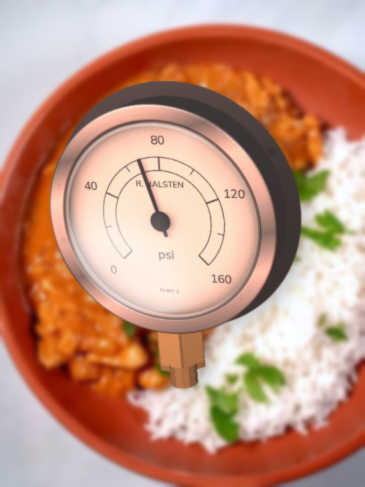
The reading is **70** psi
